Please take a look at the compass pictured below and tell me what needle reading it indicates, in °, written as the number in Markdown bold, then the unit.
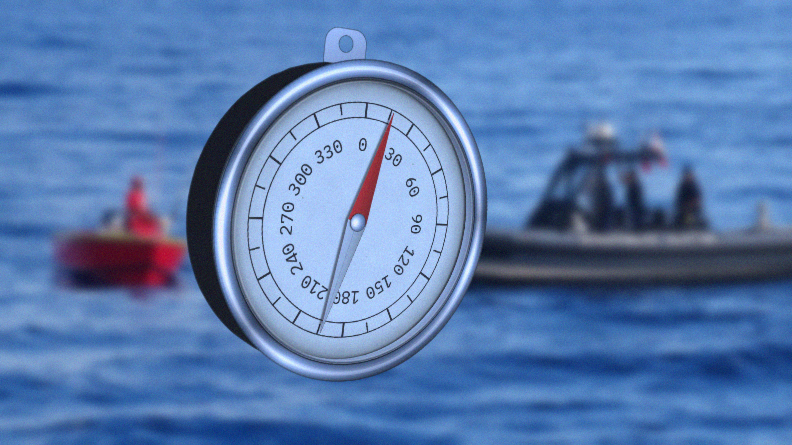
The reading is **15** °
